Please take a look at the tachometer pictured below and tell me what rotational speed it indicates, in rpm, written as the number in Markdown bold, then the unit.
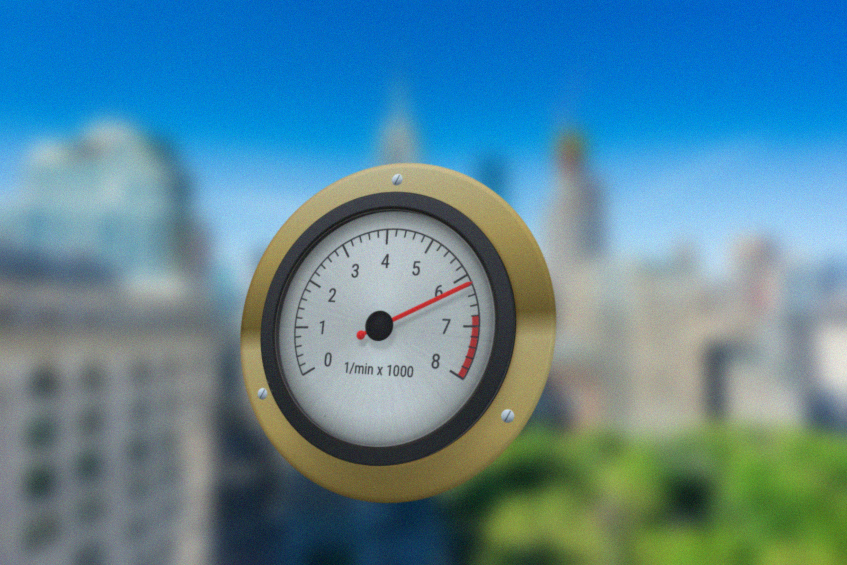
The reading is **6200** rpm
